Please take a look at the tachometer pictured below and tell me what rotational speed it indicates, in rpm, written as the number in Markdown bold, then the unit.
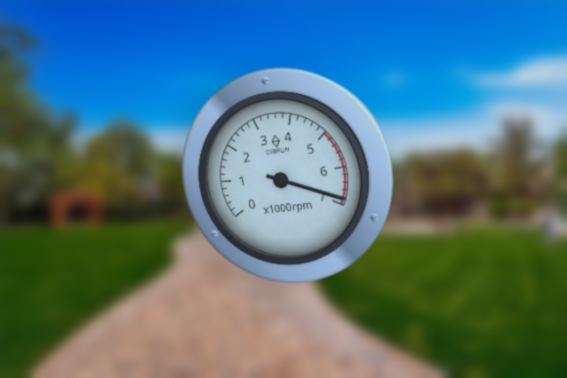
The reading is **6800** rpm
